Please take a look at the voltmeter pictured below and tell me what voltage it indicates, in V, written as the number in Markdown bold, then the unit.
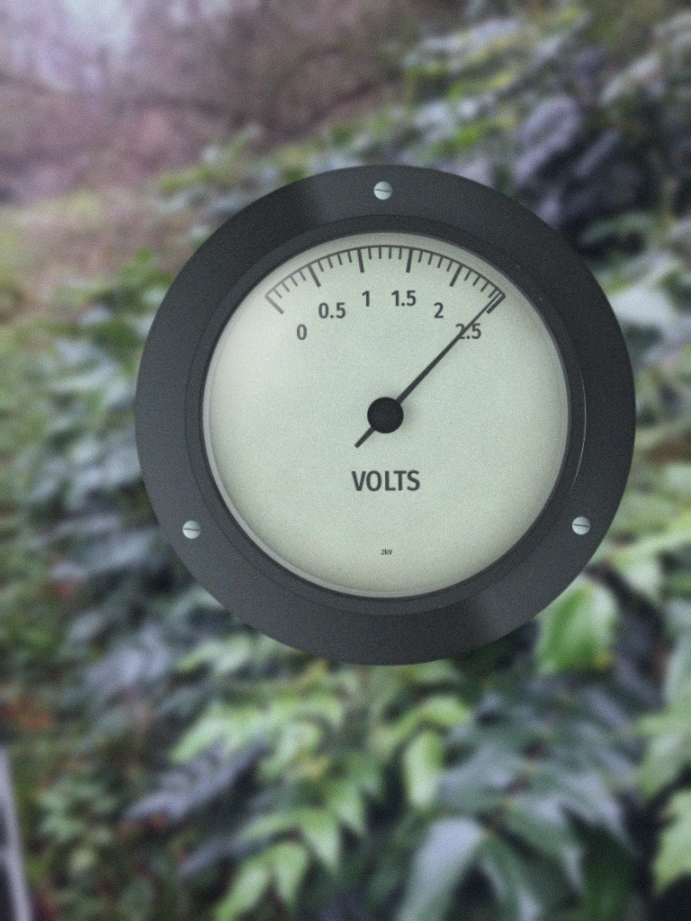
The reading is **2.45** V
